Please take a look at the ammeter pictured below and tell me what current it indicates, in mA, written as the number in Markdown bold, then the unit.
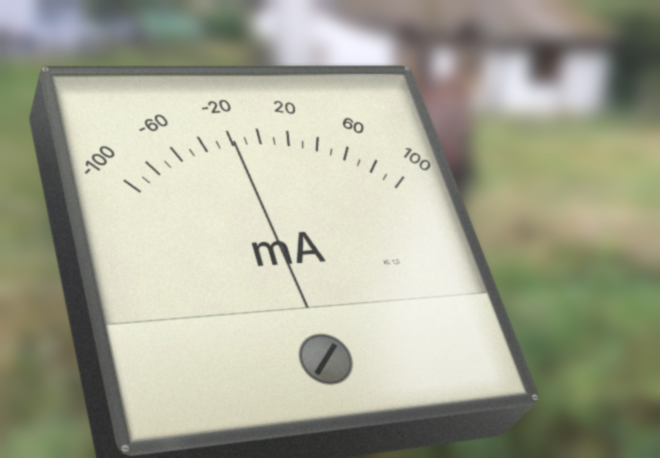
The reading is **-20** mA
